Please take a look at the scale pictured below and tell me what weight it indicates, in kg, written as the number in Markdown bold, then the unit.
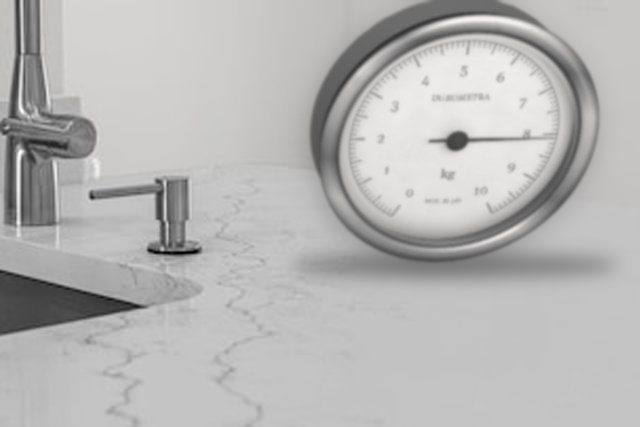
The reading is **8** kg
